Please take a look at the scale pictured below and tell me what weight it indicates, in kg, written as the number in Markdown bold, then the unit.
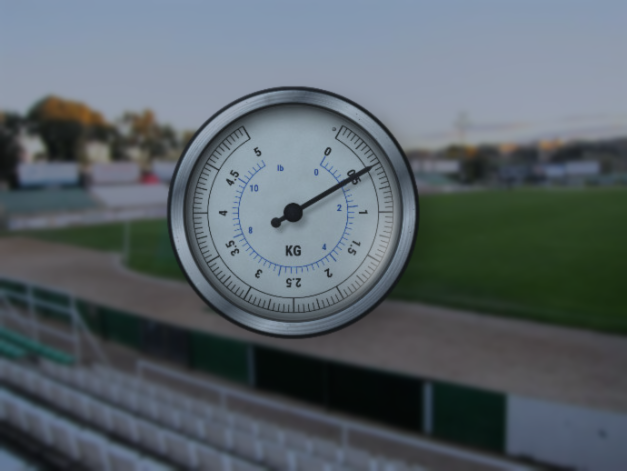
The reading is **0.5** kg
